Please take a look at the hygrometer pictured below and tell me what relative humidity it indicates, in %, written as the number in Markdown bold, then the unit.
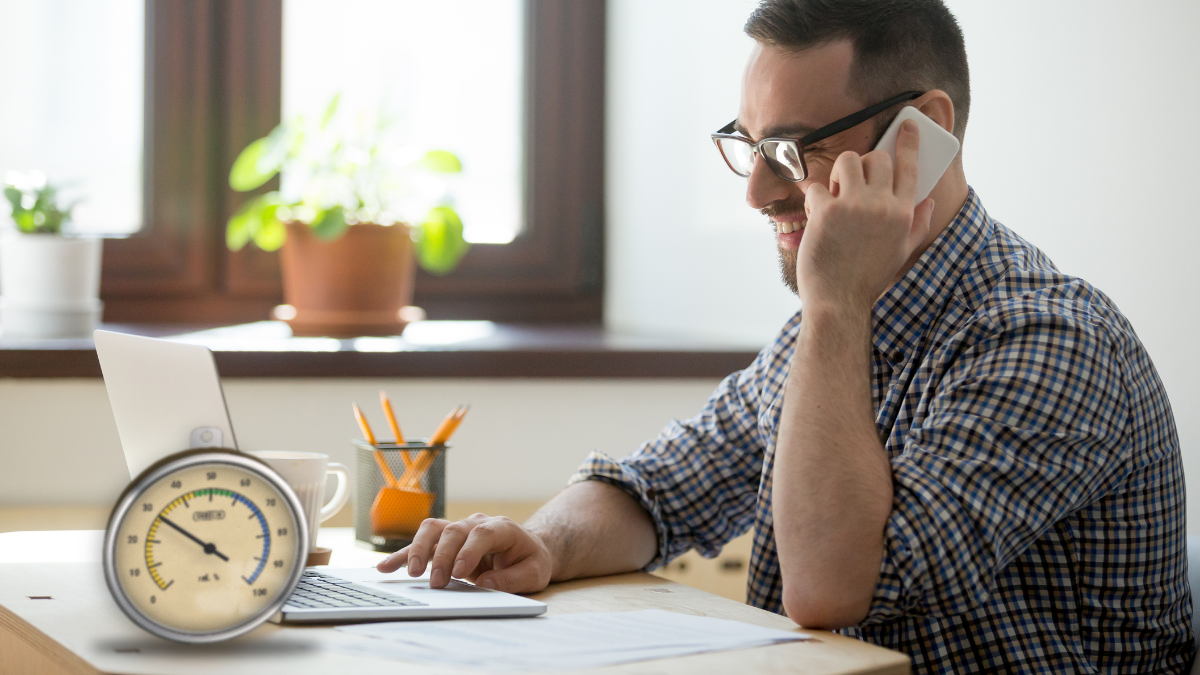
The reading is **30** %
